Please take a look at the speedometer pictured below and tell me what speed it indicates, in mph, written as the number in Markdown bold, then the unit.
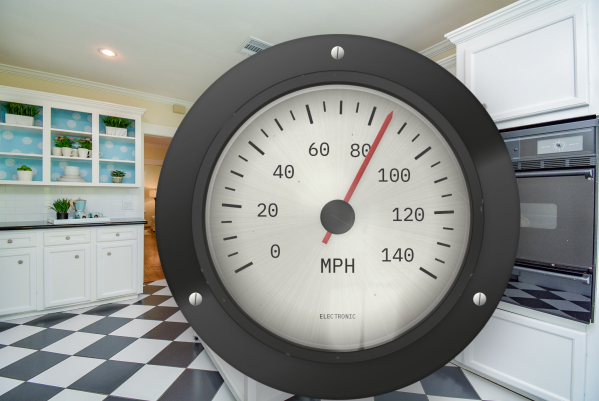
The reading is **85** mph
